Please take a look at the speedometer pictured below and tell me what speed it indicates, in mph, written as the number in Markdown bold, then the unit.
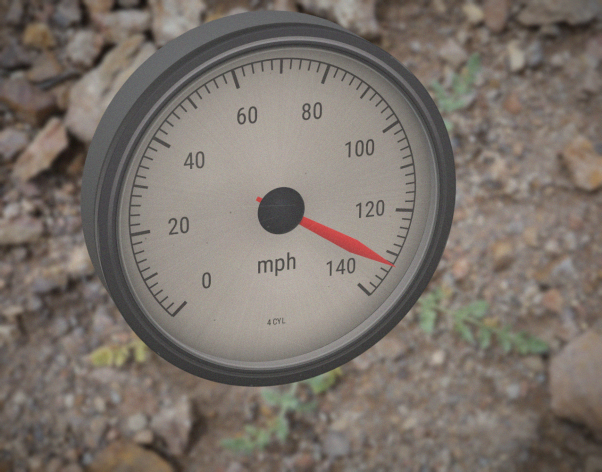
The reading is **132** mph
